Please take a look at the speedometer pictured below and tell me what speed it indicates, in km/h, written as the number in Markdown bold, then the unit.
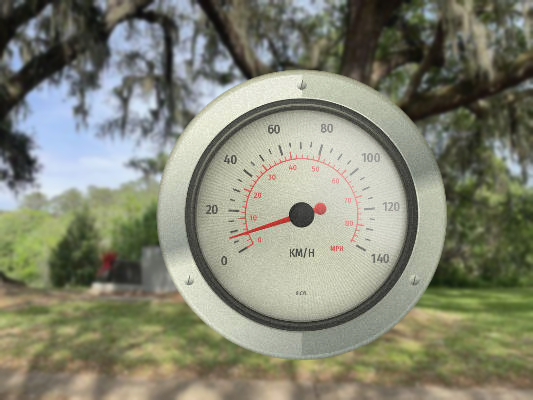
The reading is **7.5** km/h
